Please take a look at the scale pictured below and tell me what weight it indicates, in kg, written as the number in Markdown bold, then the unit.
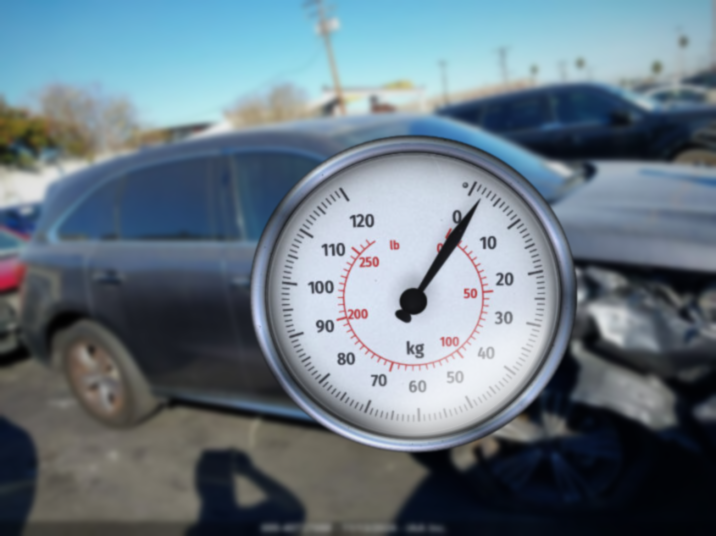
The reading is **2** kg
